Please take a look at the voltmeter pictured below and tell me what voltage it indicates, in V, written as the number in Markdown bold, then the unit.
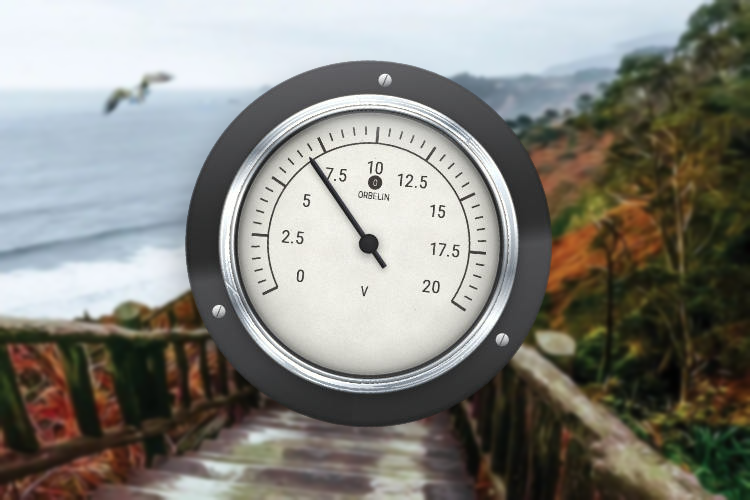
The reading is **6.75** V
